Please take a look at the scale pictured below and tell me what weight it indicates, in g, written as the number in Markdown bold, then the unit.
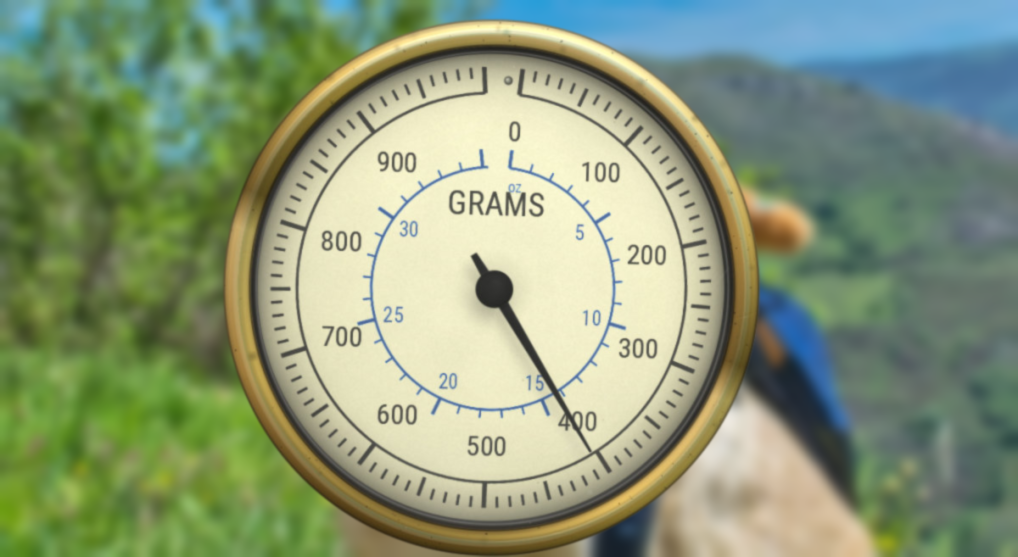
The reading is **405** g
